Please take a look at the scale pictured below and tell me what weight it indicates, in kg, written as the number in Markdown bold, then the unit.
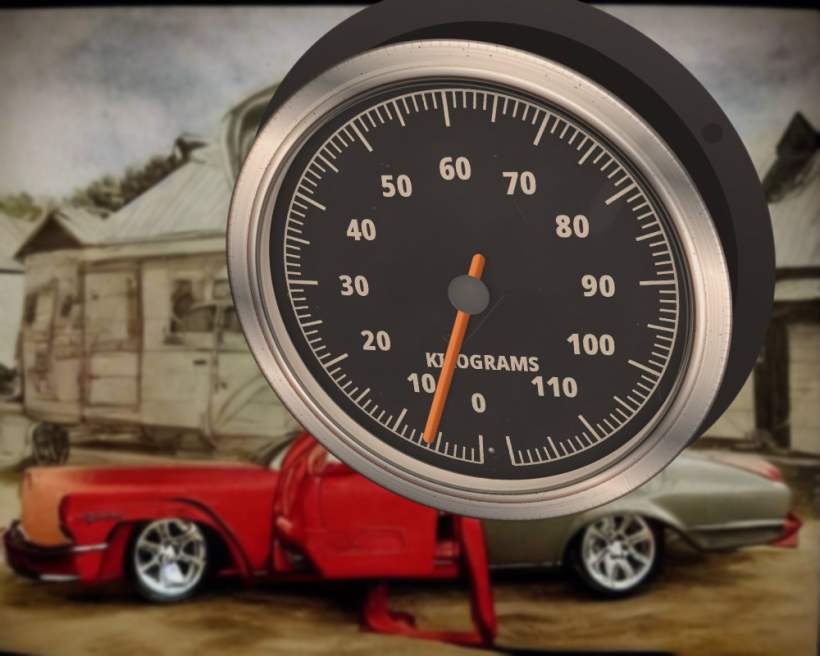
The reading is **6** kg
